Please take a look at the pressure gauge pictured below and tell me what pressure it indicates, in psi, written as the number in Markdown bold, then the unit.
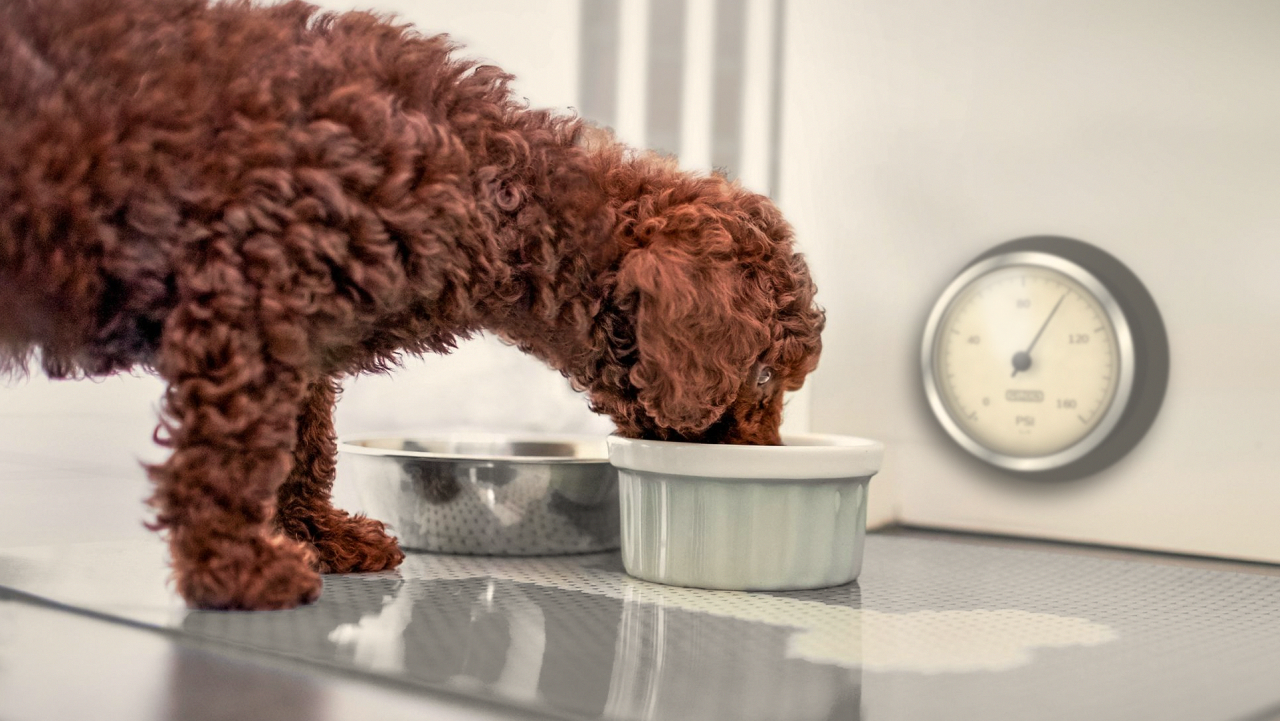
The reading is **100** psi
